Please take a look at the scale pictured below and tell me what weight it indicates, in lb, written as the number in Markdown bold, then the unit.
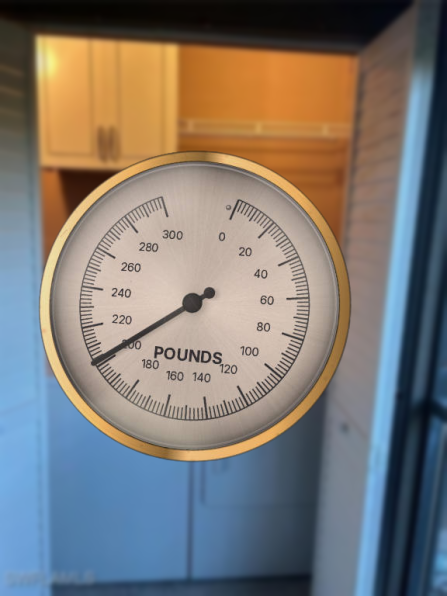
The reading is **202** lb
